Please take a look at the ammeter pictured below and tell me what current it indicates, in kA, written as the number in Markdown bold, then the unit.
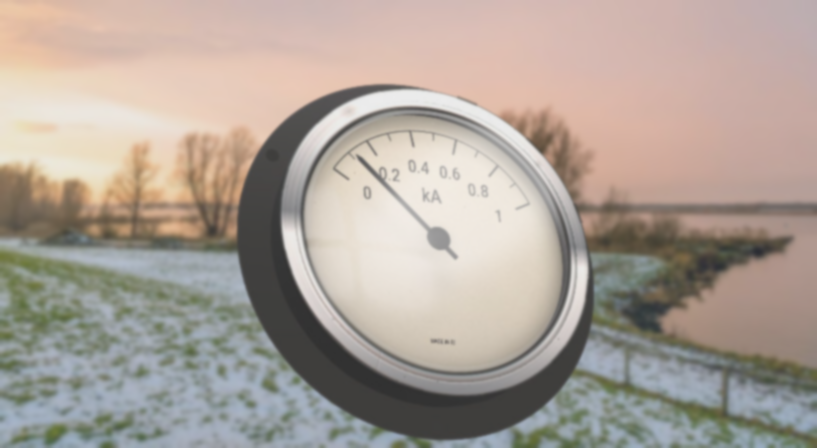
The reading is **0.1** kA
